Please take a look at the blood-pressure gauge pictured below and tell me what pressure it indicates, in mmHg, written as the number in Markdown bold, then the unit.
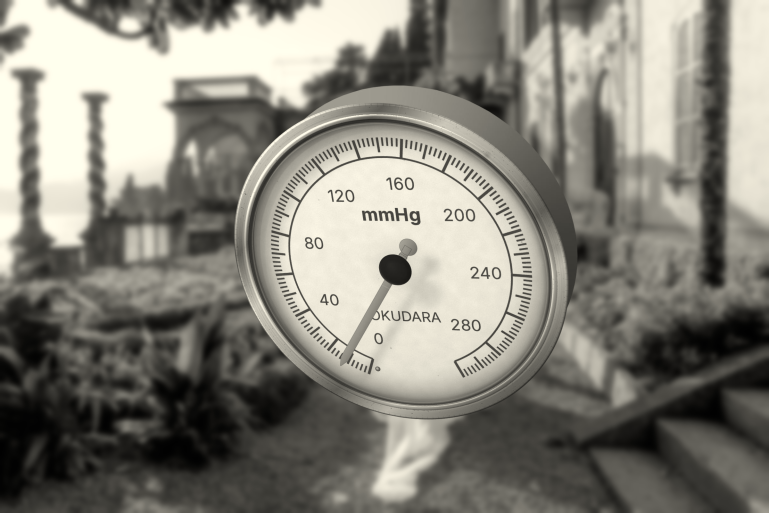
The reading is **12** mmHg
